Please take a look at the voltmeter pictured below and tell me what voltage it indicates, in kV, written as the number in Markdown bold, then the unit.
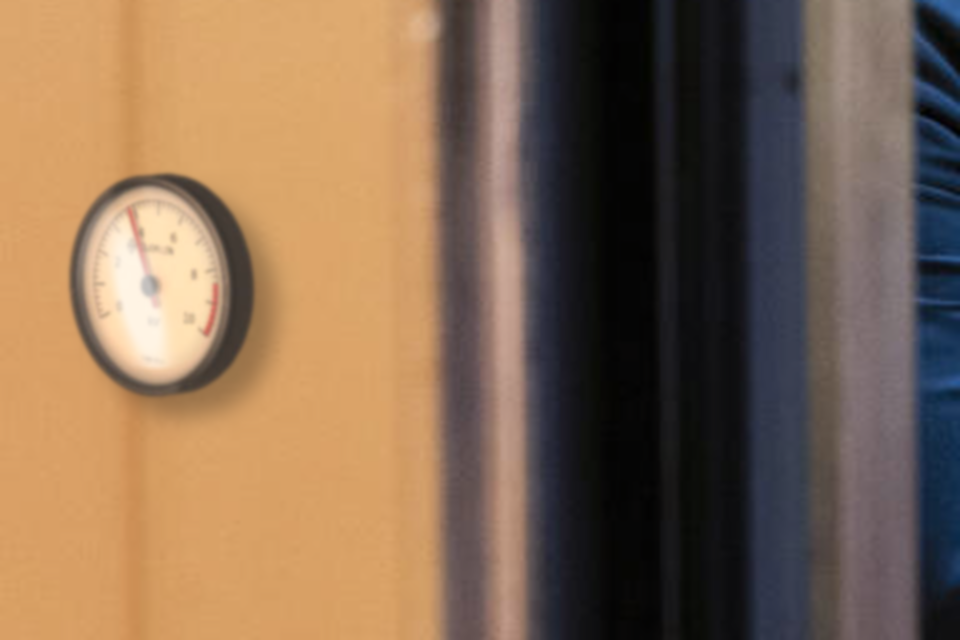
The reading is **4** kV
